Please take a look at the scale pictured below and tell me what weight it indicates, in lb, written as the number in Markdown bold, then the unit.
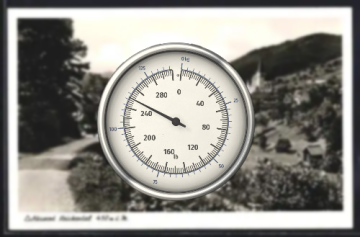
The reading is **250** lb
